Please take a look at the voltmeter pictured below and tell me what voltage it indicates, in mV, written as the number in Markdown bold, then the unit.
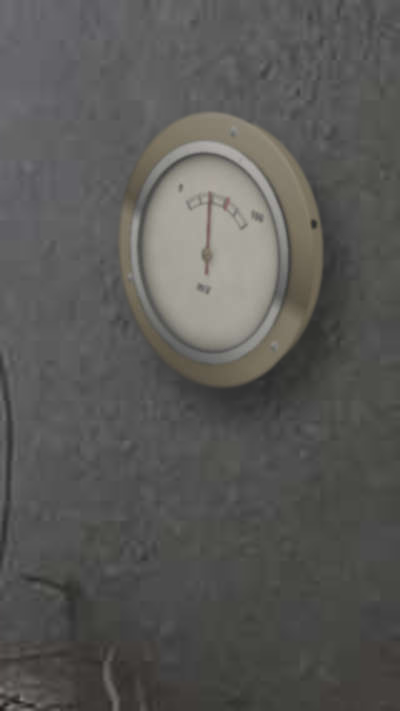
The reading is **40** mV
